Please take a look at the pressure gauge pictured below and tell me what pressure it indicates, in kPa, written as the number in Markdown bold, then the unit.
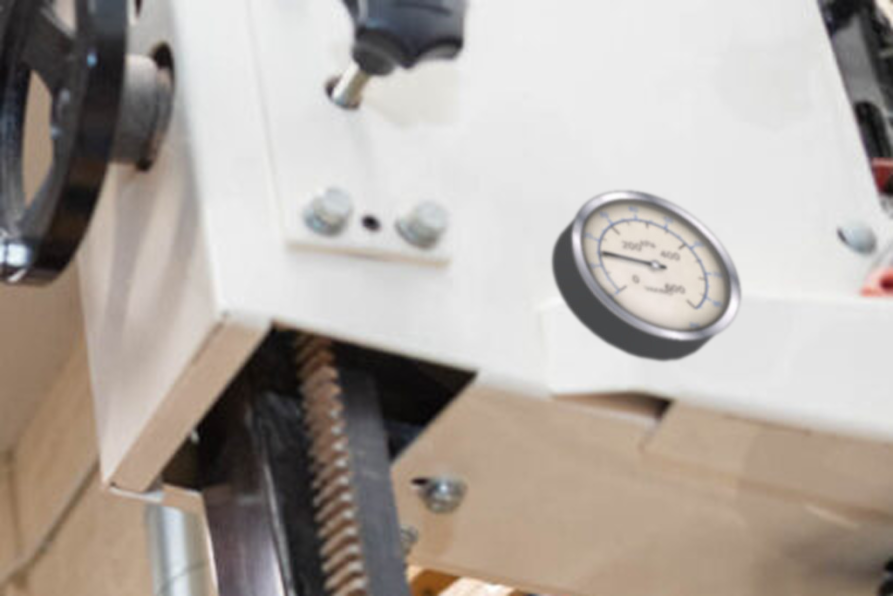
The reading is **100** kPa
